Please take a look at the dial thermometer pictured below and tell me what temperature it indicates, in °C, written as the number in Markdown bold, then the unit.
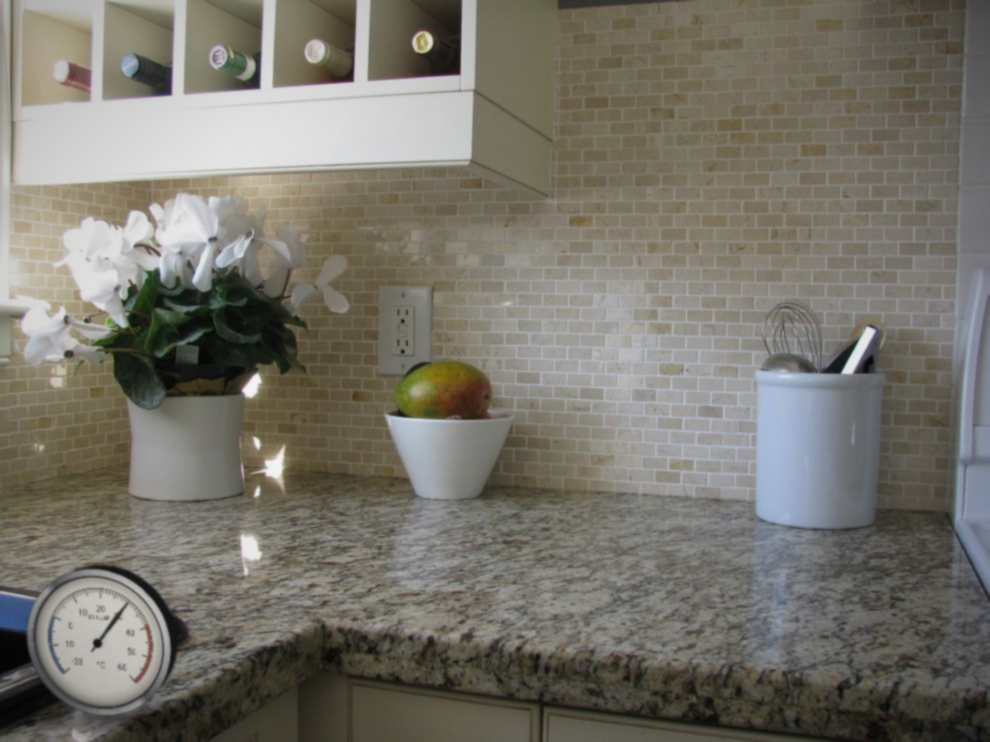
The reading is **30** °C
